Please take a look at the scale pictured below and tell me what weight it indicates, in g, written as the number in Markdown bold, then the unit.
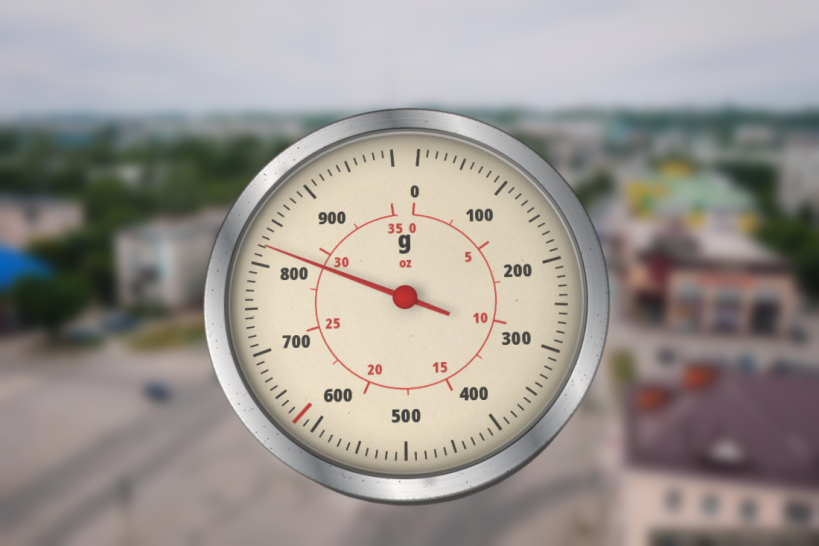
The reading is **820** g
